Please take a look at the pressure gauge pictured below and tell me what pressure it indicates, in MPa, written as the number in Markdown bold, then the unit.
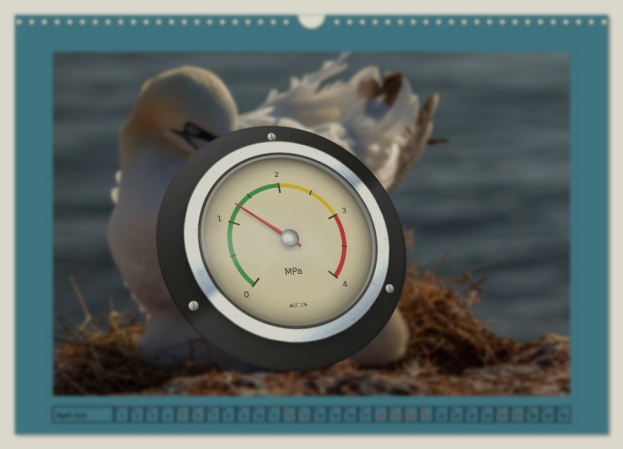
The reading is **1.25** MPa
